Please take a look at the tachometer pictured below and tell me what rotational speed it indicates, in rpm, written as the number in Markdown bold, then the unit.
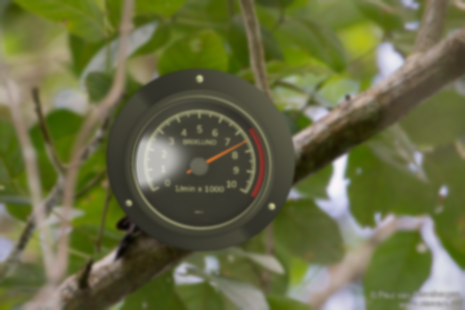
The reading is **7500** rpm
